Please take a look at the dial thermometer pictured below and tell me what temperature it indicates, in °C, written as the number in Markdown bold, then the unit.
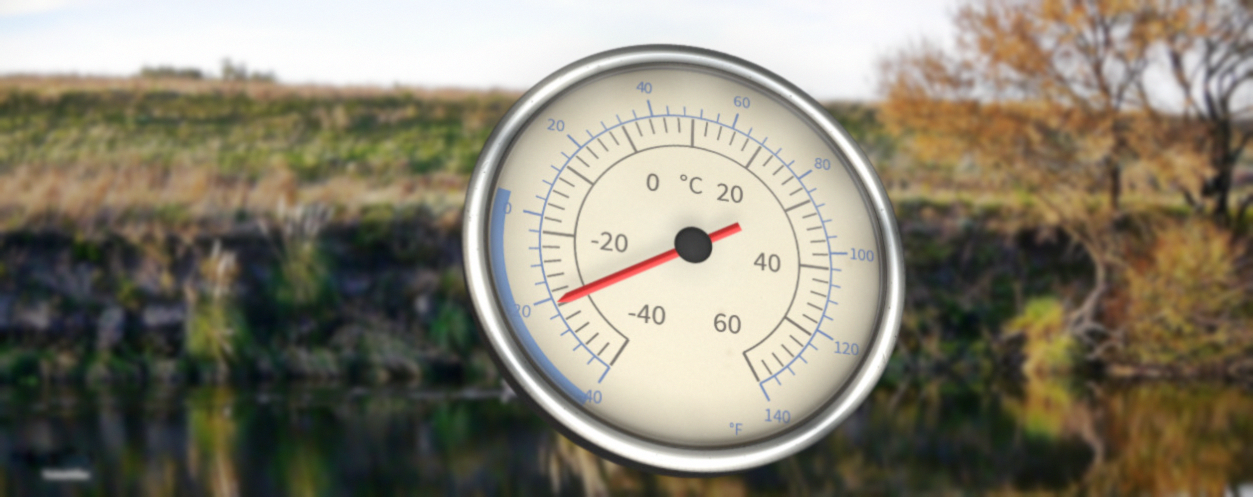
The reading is **-30** °C
